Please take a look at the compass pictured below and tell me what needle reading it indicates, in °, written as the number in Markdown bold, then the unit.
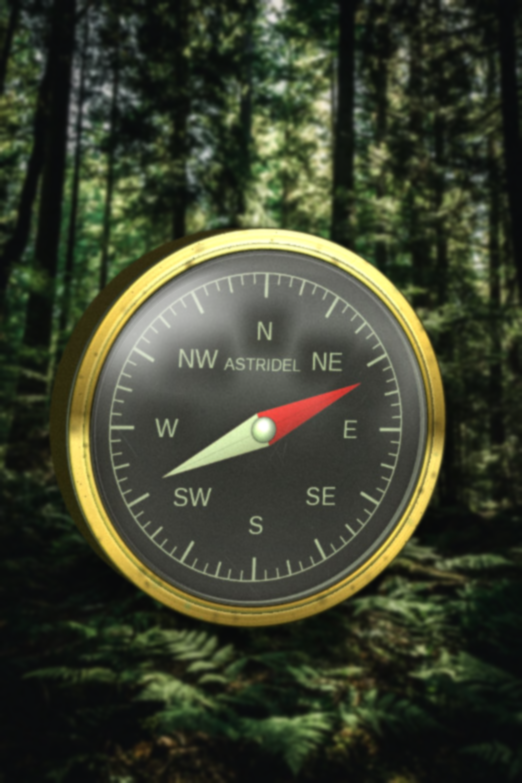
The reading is **65** °
